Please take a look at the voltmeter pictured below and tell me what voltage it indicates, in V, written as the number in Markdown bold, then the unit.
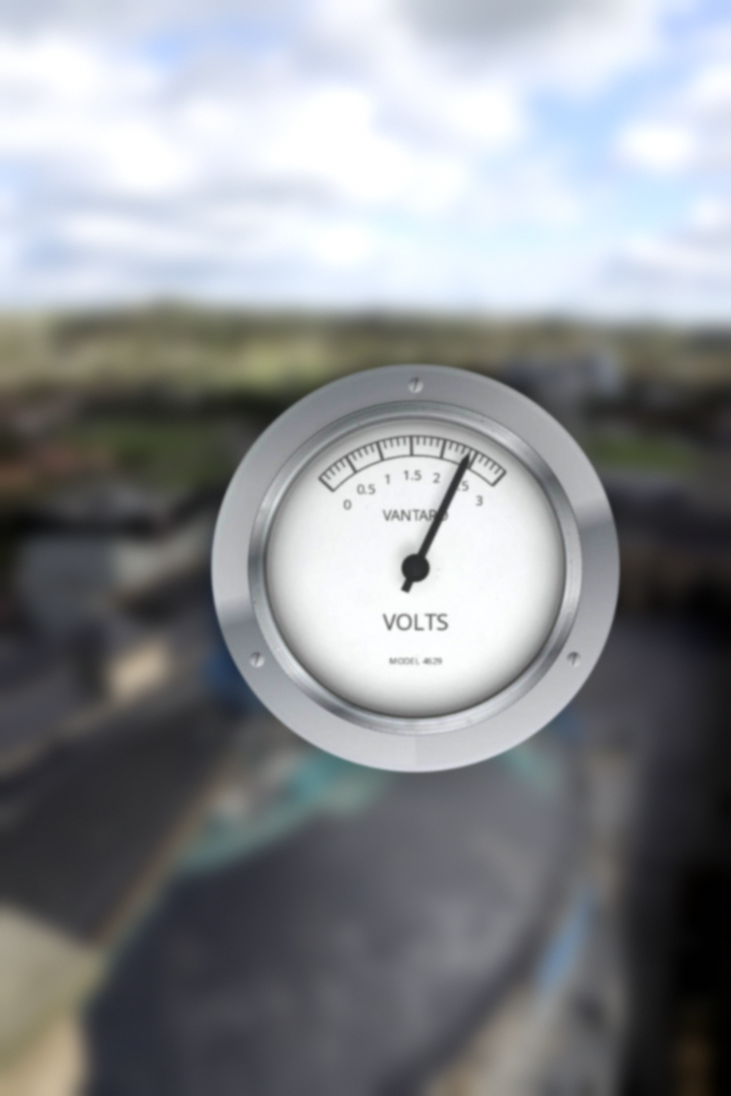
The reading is **2.4** V
